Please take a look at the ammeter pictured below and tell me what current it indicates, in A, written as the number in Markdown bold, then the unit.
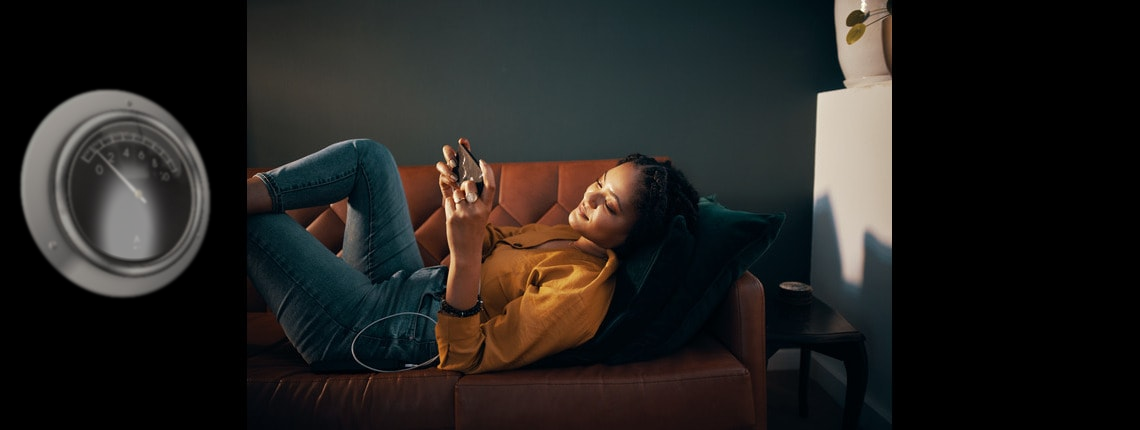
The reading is **1** A
